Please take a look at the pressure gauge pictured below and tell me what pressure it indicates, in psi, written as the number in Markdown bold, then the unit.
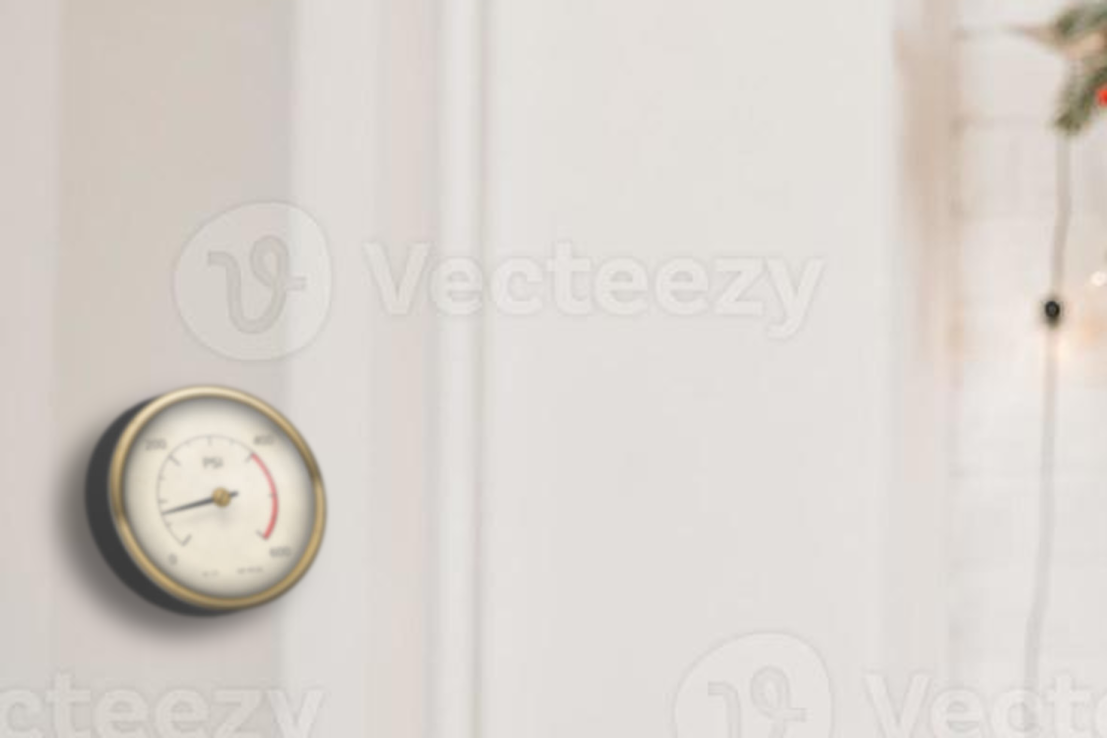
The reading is **75** psi
